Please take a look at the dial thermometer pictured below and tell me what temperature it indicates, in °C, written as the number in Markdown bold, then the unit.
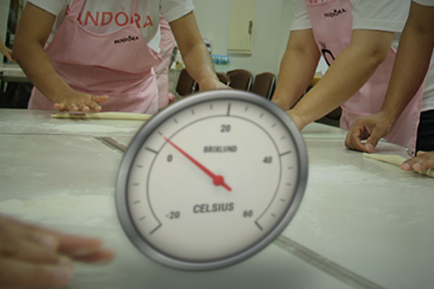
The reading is **4** °C
